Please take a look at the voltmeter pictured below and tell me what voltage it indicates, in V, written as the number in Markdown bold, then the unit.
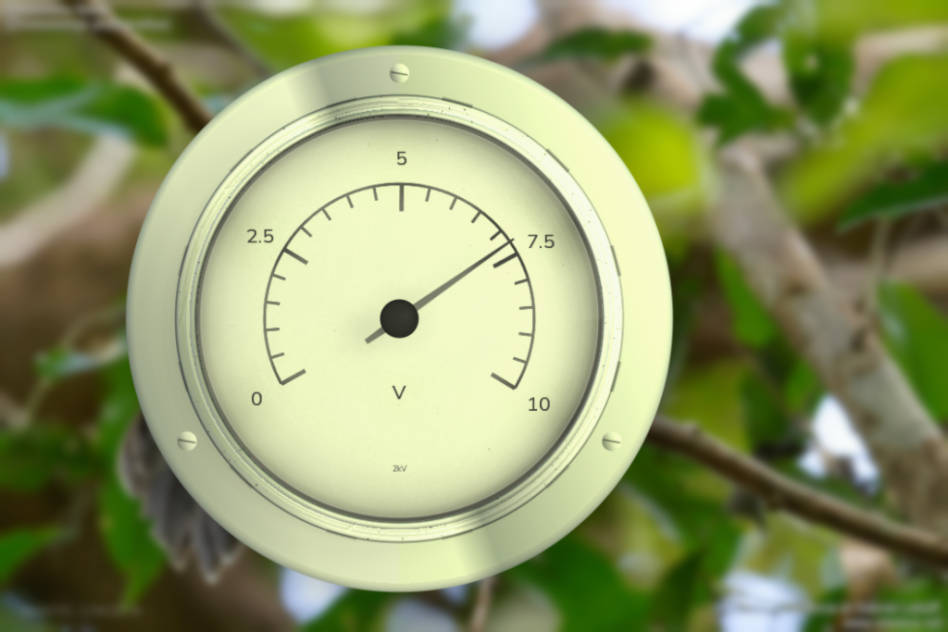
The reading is **7.25** V
